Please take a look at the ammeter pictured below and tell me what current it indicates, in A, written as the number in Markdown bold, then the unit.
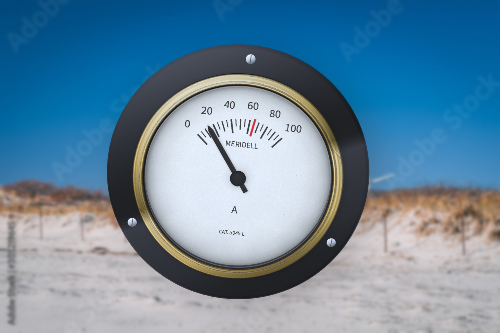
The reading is **15** A
